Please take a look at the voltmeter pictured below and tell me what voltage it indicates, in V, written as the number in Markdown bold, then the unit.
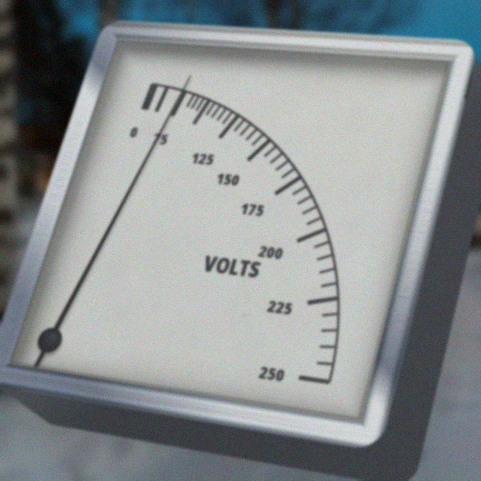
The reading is **75** V
